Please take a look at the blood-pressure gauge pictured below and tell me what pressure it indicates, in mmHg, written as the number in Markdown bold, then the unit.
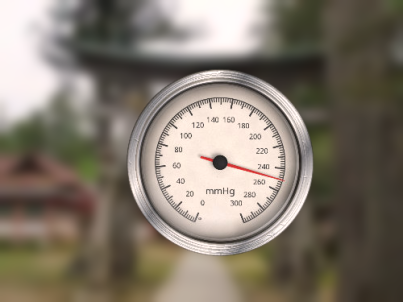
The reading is **250** mmHg
